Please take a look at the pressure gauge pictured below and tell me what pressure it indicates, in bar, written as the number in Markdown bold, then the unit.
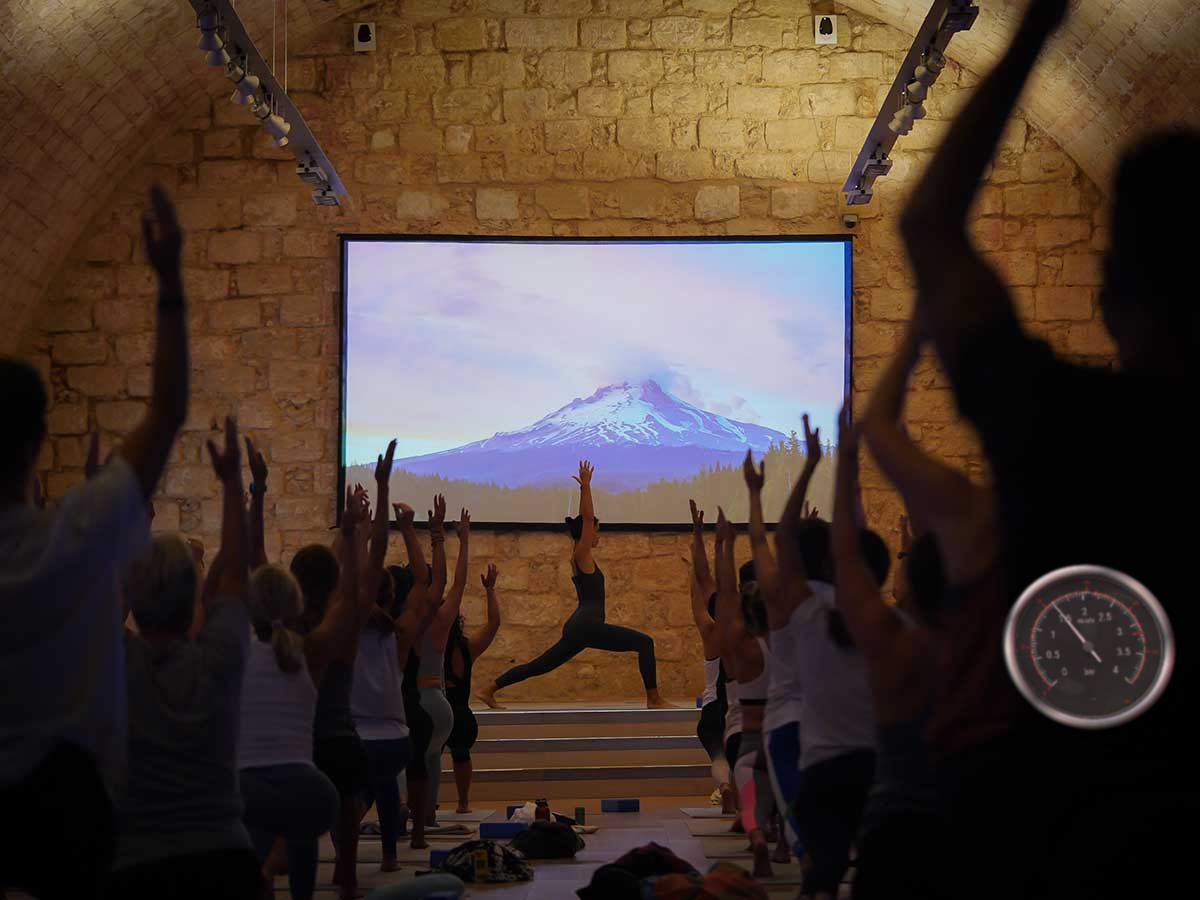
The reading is **1.5** bar
